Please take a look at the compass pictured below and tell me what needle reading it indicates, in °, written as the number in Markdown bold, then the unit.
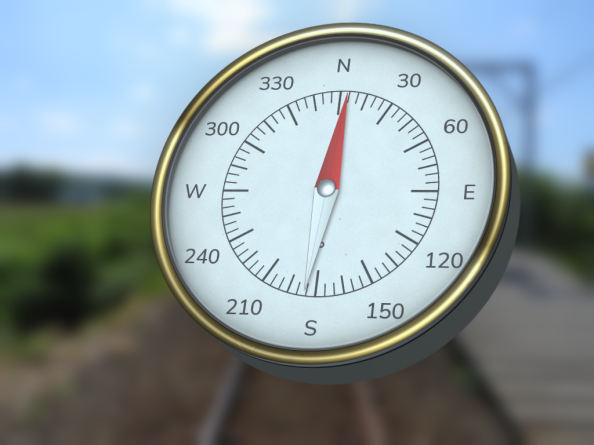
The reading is **5** °
